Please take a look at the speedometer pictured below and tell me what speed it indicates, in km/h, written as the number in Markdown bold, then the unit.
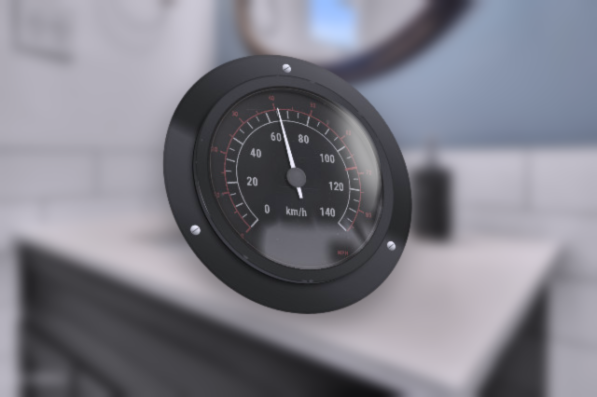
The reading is **65** km/h
